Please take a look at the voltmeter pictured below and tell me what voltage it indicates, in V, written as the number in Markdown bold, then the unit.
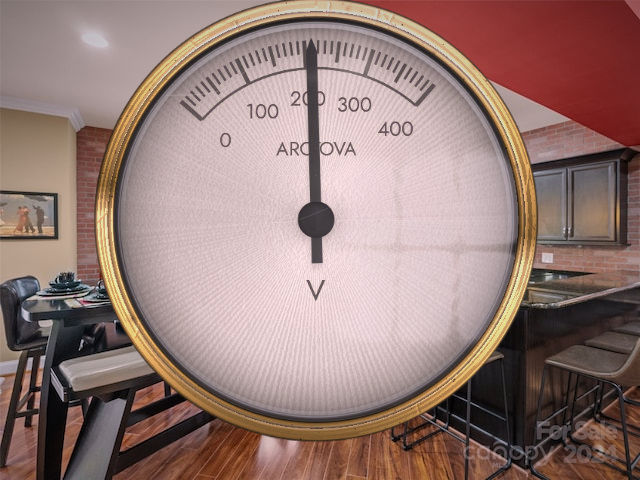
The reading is **210** V
